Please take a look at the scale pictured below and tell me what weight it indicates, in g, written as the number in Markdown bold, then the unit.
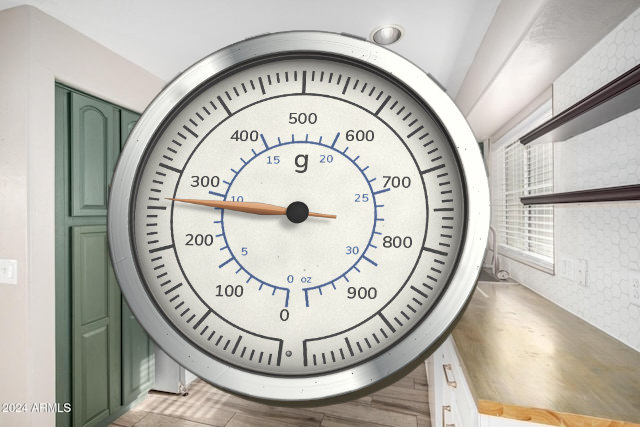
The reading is **260** g
